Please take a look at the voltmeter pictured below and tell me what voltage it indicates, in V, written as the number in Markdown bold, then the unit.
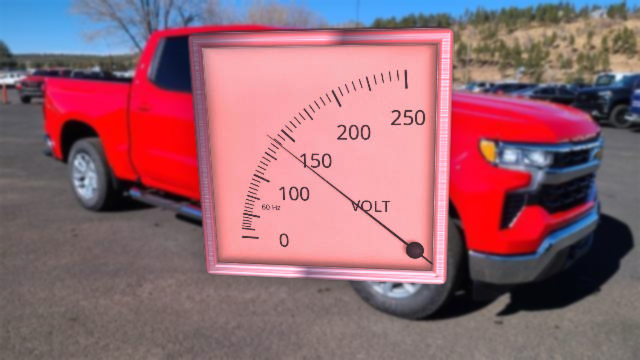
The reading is **140** V
